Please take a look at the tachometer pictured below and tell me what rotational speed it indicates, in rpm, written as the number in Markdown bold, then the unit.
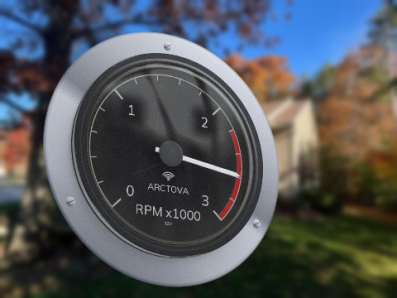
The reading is **2600** rpm
